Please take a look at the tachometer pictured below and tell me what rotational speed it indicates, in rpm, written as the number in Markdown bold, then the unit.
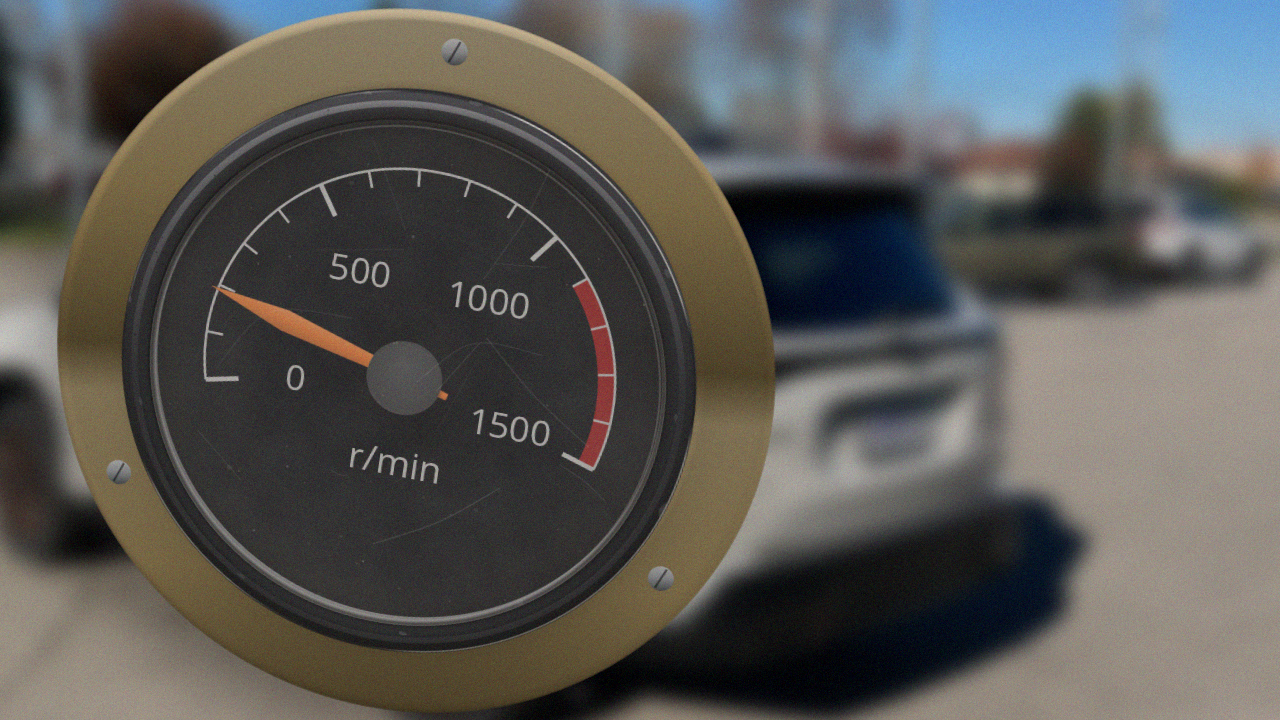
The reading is **200** rpm
